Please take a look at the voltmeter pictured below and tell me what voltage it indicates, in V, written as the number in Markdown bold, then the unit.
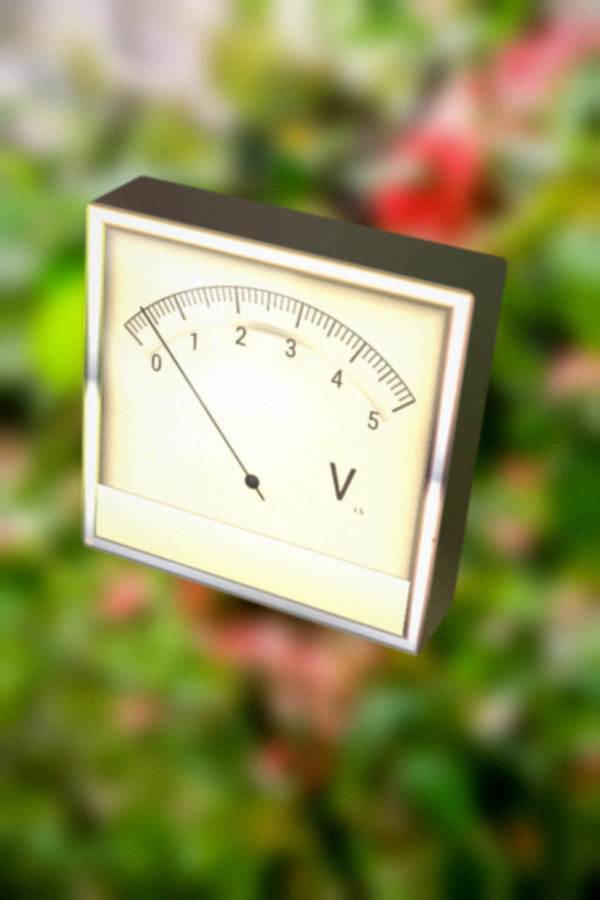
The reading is **0.5** V
